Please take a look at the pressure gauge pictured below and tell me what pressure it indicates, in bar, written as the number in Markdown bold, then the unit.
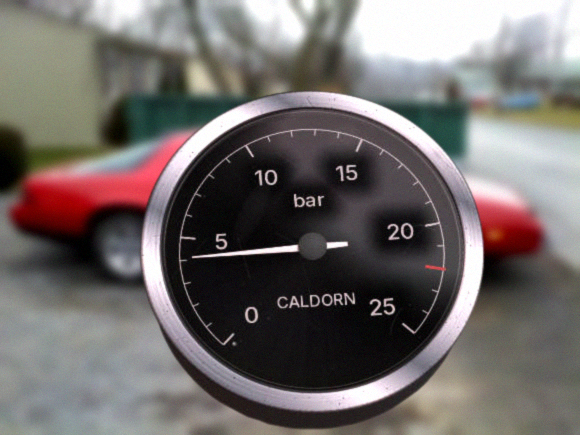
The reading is **4** bar
